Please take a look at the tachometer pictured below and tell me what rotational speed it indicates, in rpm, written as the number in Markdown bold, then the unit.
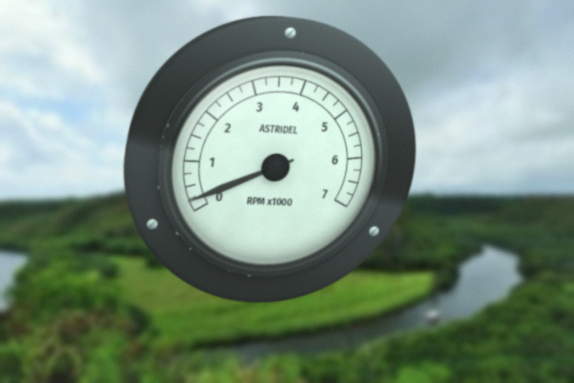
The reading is **250** rpm
